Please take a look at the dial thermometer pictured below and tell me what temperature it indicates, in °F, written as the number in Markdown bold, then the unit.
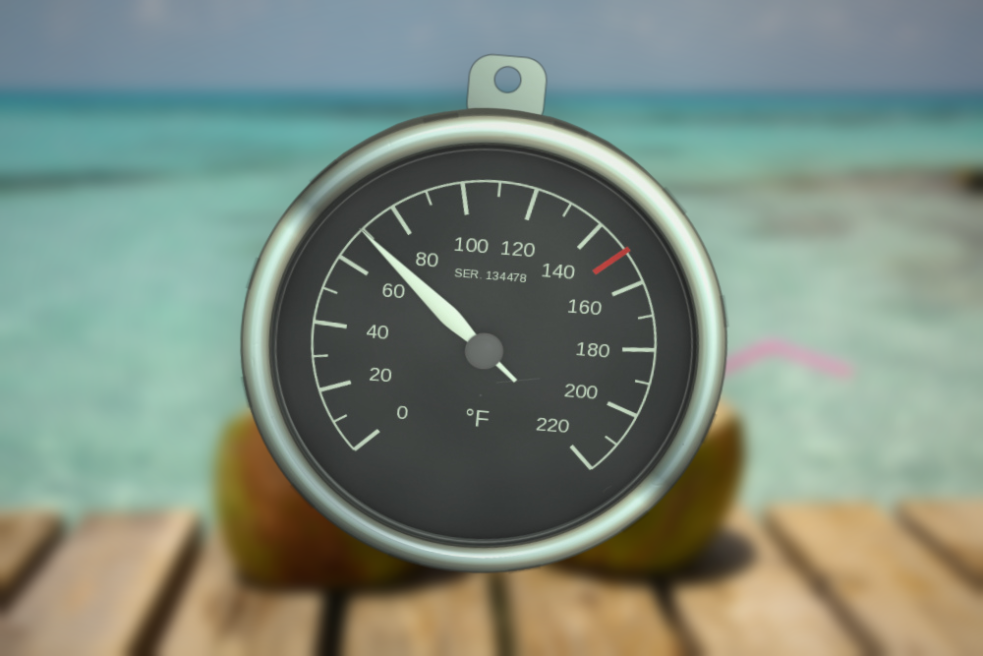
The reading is **70** °F
